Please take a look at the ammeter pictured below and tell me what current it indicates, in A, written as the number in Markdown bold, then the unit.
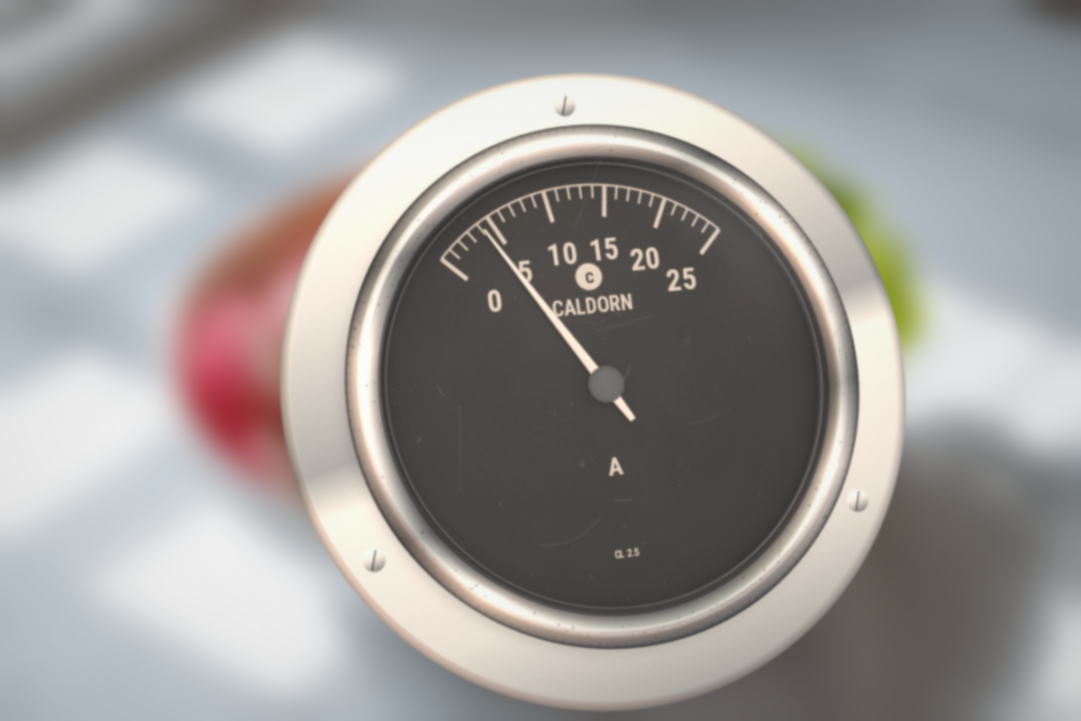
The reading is **4** A
